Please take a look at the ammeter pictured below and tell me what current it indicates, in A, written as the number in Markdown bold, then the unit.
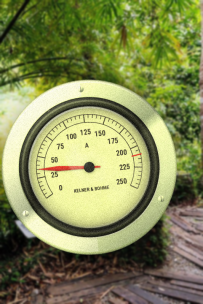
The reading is **35** A
